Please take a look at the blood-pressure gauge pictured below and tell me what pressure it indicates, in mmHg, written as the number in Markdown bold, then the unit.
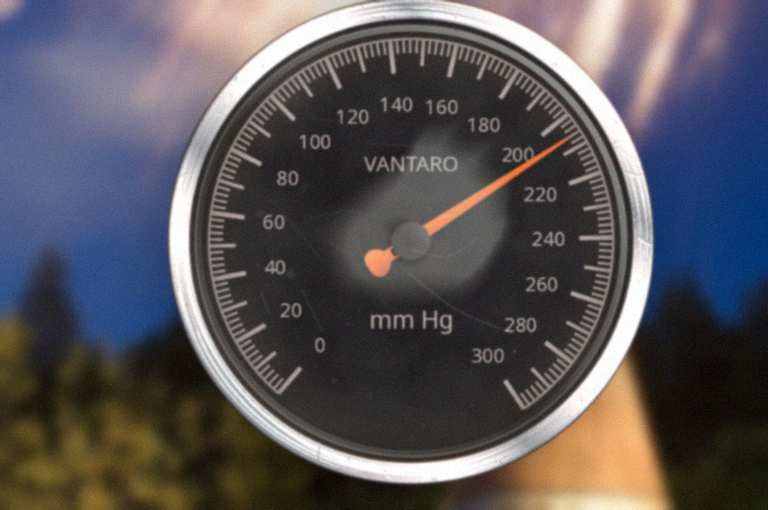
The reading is **206** mmHg
